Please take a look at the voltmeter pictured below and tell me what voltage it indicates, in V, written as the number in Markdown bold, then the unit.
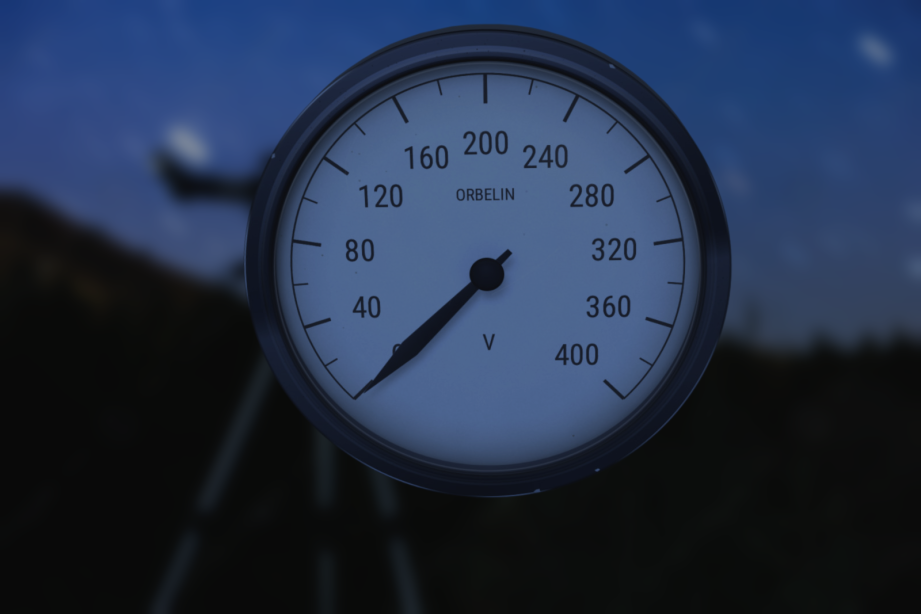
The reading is **0** V
